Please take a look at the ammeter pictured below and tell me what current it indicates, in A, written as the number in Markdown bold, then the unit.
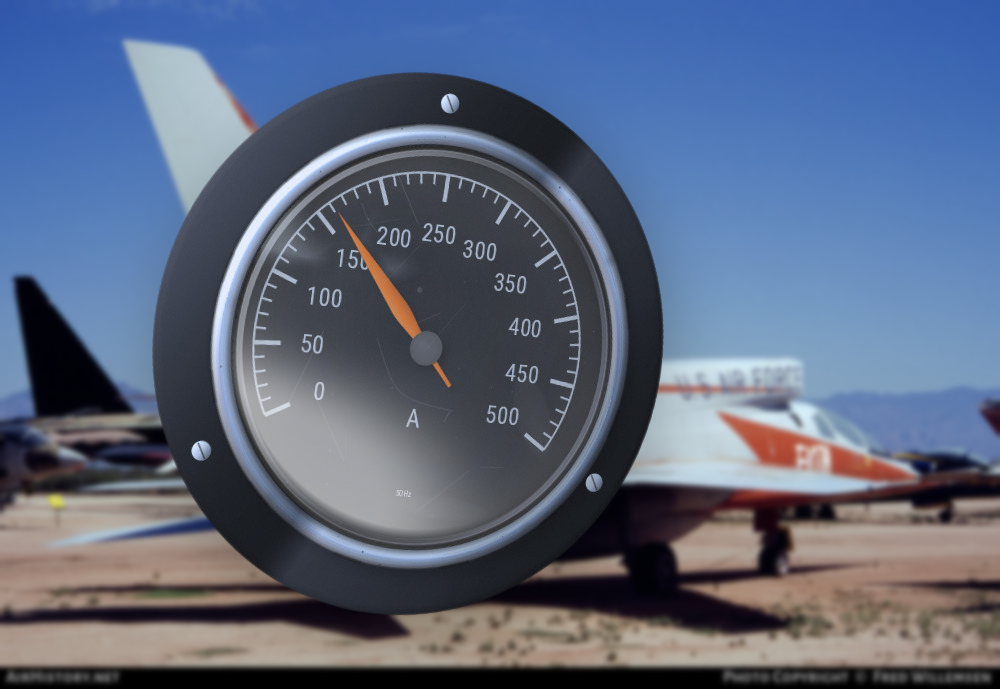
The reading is **160** A
